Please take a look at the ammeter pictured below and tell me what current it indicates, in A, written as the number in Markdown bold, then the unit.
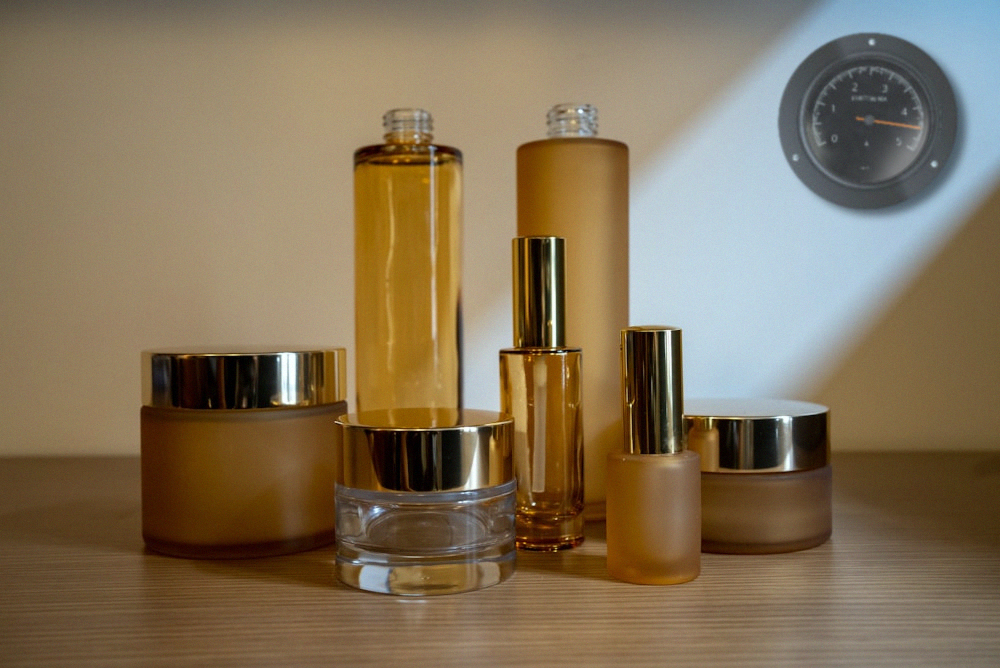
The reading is **4.5** A
